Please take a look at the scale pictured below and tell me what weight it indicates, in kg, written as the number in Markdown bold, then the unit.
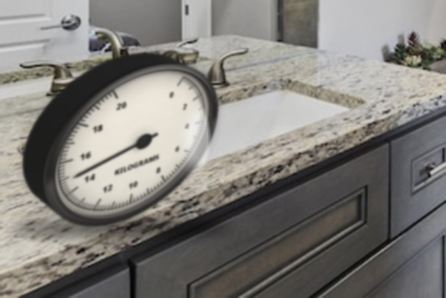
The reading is **15** kg
